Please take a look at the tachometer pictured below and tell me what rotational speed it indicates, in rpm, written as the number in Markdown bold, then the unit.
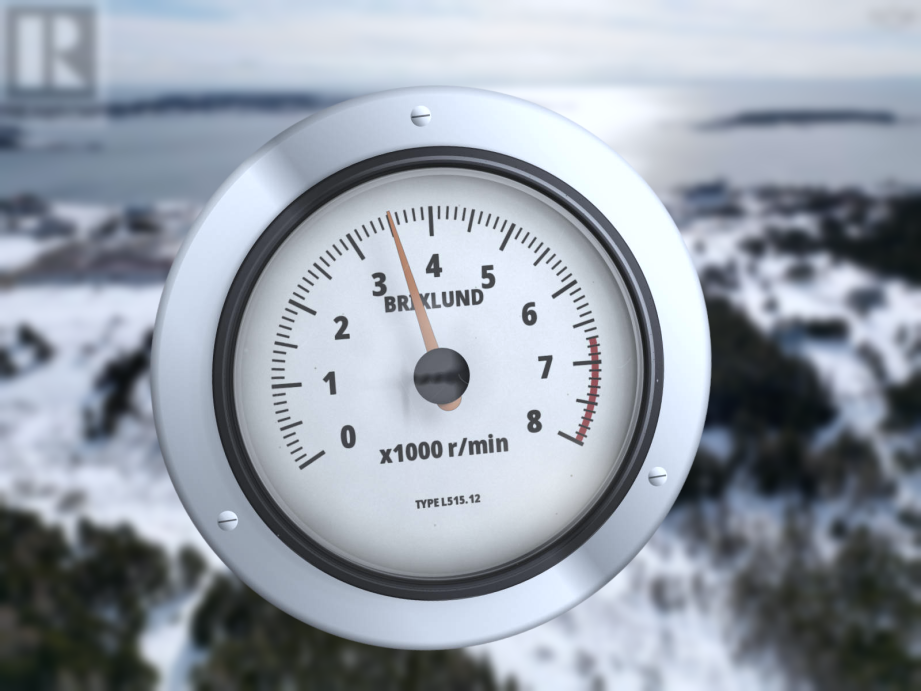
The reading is **3500** rpm
